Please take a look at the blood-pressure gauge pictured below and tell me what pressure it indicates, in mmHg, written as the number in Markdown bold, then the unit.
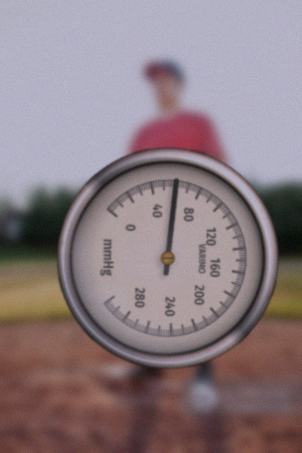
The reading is **60** mmHg
